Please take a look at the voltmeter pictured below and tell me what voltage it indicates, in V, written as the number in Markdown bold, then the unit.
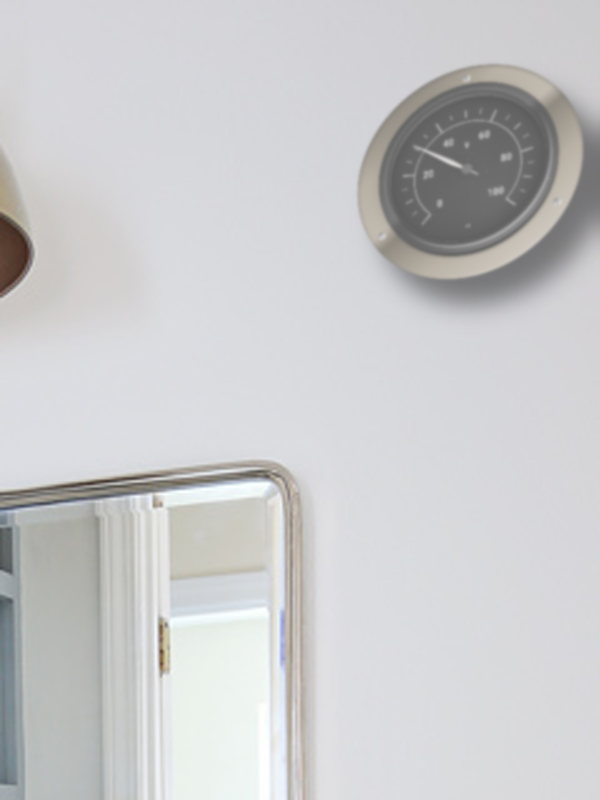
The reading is **30** V
